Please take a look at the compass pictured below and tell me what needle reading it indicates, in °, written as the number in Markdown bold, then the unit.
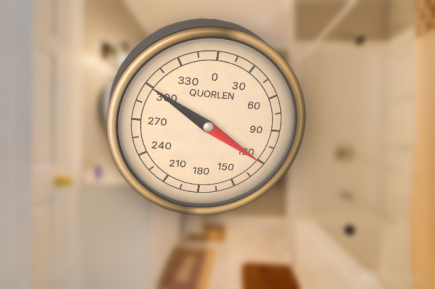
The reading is **120** °
